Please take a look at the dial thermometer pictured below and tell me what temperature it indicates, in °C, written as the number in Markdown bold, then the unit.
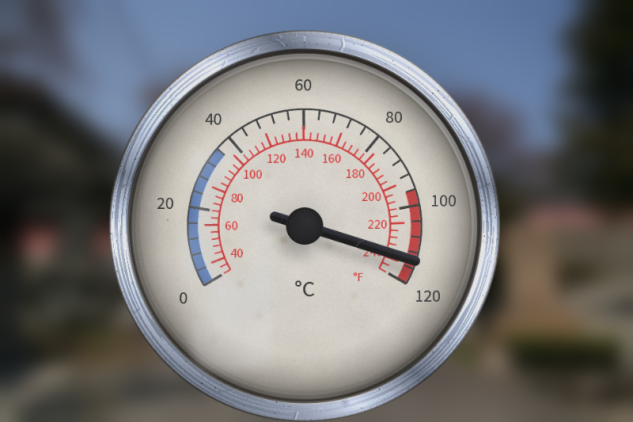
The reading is **114** °C
